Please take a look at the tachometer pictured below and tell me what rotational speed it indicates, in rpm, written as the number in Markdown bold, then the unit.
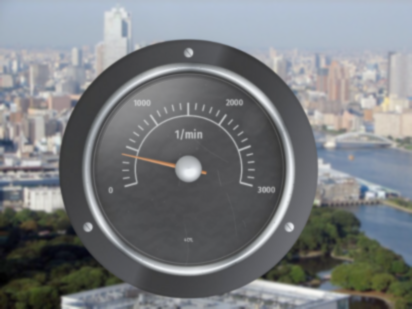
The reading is **400** rpm
